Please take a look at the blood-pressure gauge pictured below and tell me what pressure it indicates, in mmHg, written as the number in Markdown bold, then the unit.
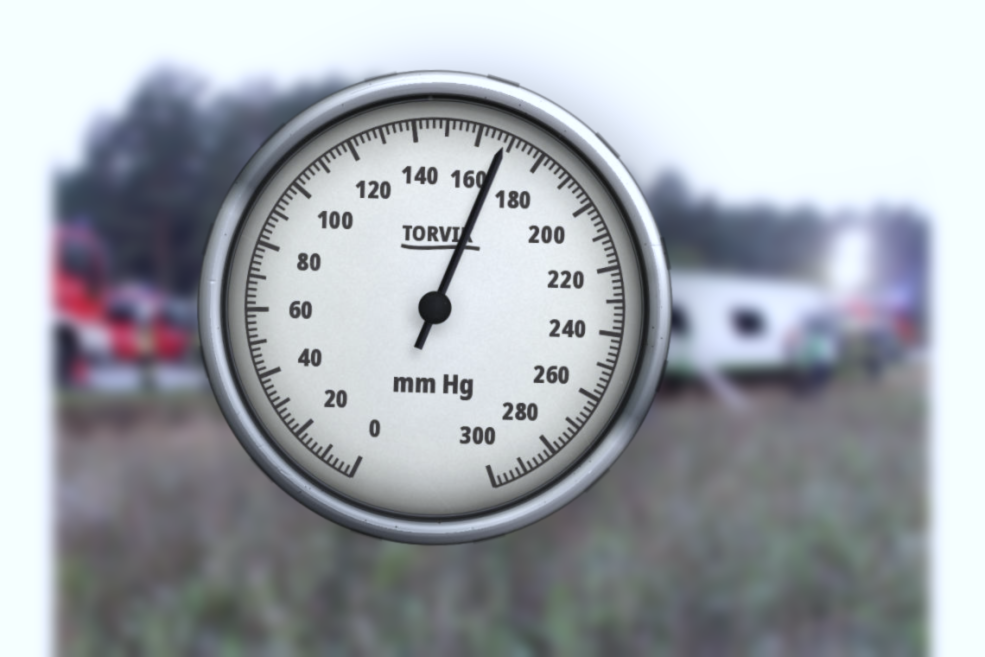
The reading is **168** mmHg
